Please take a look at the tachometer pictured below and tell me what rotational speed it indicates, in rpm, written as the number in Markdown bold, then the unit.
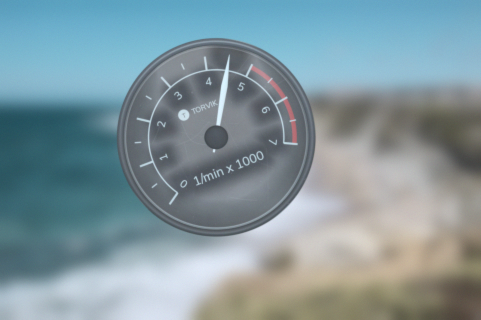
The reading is **4500** rpm
